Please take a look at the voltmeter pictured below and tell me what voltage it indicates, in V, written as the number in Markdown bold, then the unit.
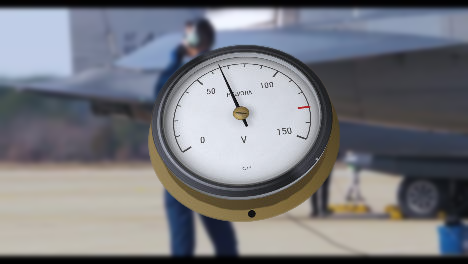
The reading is **65** V
